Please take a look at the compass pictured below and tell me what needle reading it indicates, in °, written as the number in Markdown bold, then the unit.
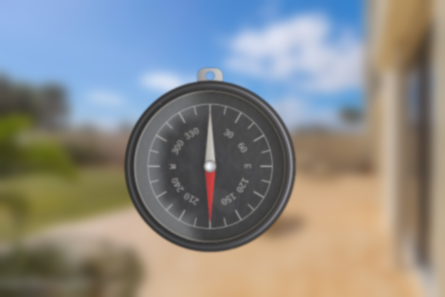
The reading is **180** °
